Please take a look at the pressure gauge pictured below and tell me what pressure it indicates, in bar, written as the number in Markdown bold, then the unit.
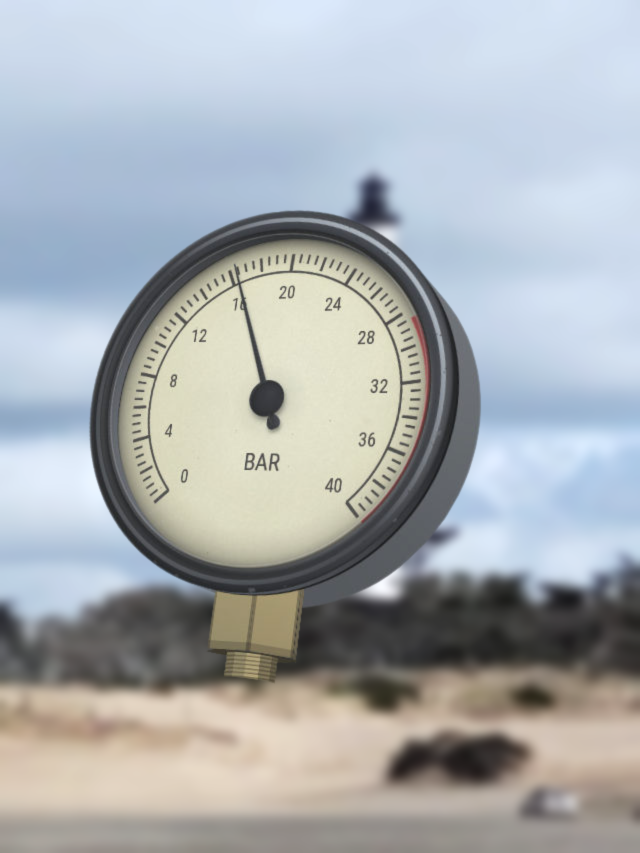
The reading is **16.5** bar
